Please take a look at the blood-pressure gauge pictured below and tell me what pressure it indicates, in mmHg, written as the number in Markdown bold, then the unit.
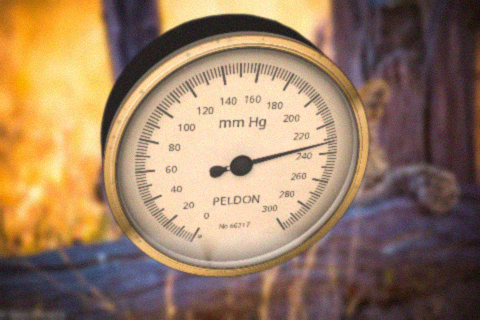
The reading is **230** mmHg
